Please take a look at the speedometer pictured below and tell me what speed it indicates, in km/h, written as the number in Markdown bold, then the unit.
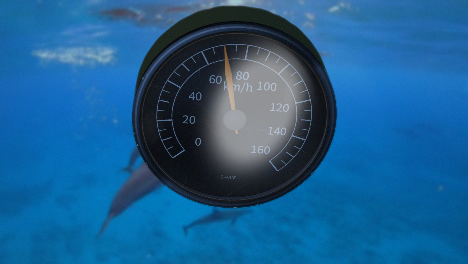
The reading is **70** km/h
